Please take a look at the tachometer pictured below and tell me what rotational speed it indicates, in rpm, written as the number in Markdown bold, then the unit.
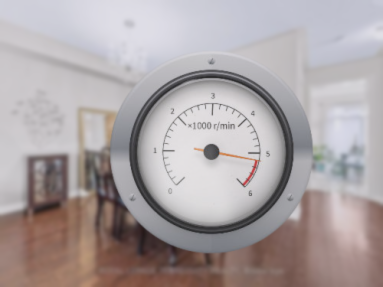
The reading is **5200** rpm
